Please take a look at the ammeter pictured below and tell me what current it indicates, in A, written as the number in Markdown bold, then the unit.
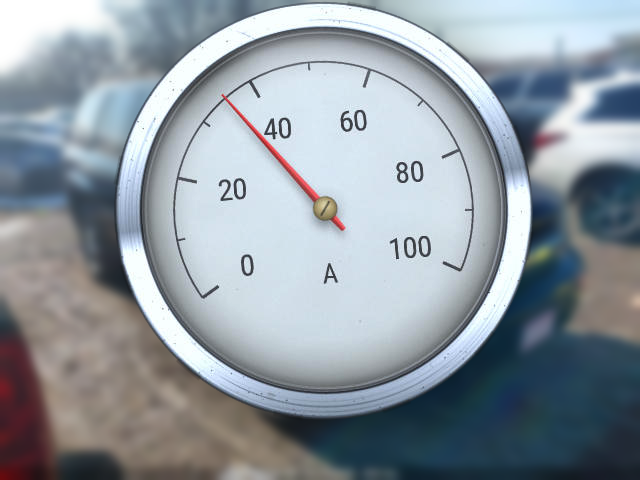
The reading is **35** A
